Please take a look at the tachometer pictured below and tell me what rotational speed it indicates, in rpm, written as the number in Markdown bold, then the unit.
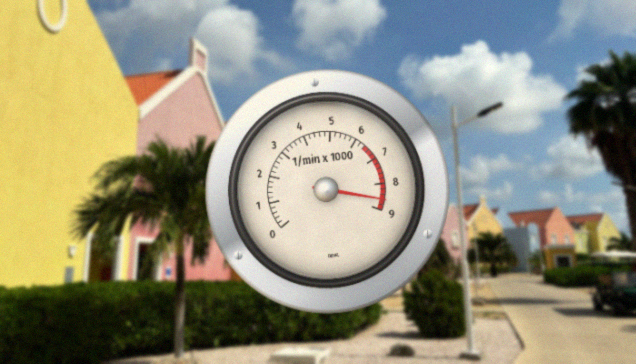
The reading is **8600** rpm
